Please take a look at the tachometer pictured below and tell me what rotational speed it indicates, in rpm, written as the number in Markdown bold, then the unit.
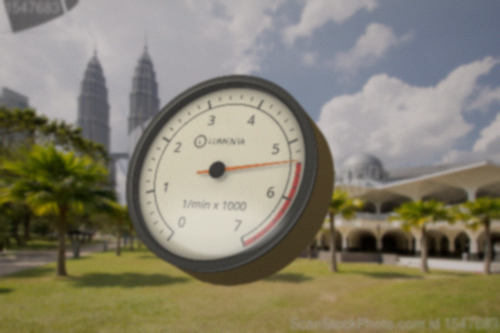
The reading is **5400** rpm
